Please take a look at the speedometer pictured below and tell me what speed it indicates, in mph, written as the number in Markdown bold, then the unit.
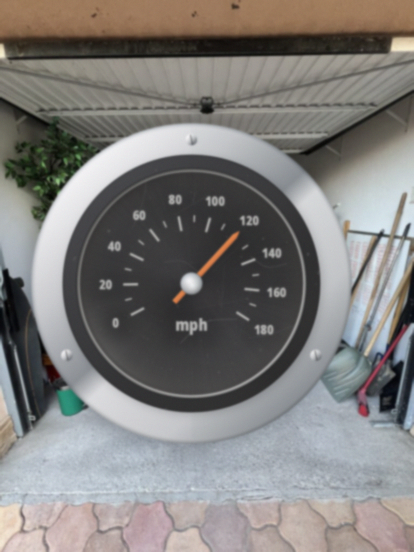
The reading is **120** mph
